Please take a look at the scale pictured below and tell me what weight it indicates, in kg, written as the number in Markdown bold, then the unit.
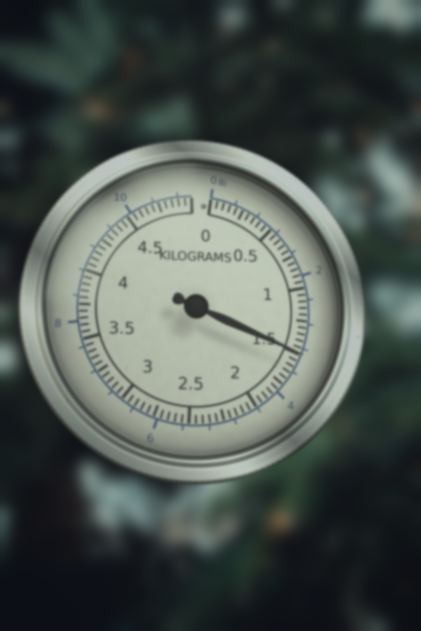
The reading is **1.5** kg
